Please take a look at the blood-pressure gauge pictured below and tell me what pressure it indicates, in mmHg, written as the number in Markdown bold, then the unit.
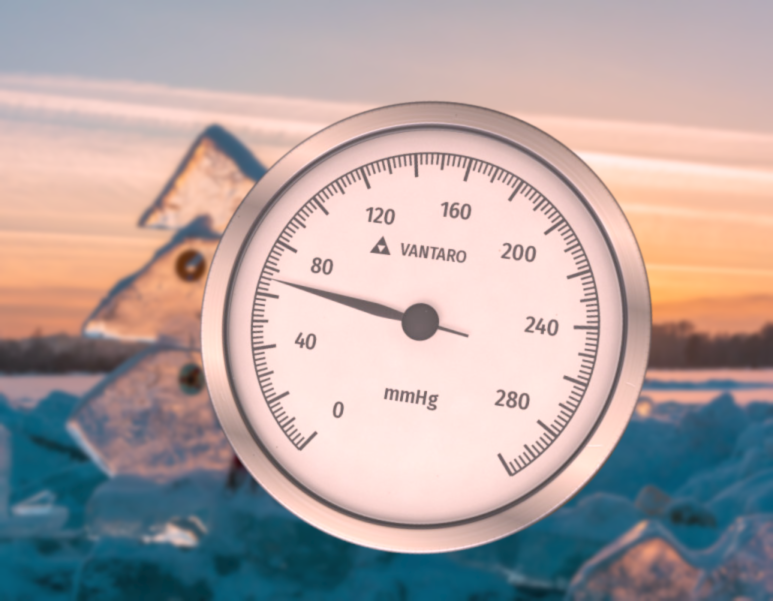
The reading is **66** mmHg
